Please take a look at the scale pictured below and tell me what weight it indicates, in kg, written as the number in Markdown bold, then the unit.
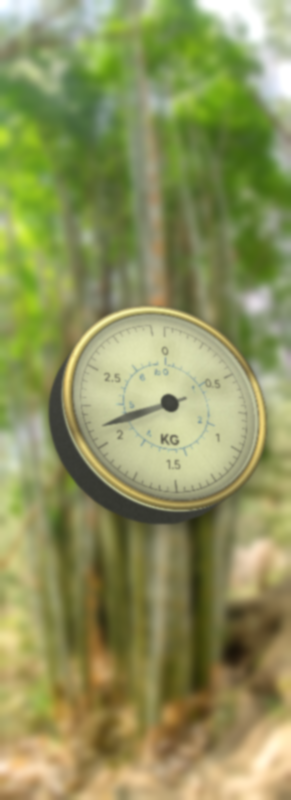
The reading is **2.1** kg
